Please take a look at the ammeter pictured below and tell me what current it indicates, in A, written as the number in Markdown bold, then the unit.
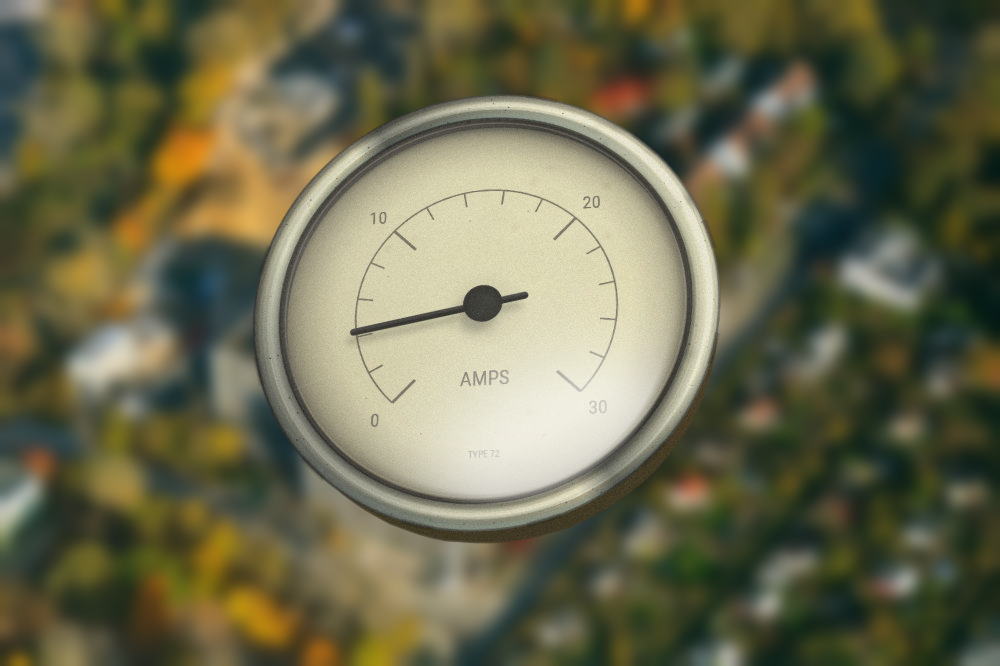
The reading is **4** A
